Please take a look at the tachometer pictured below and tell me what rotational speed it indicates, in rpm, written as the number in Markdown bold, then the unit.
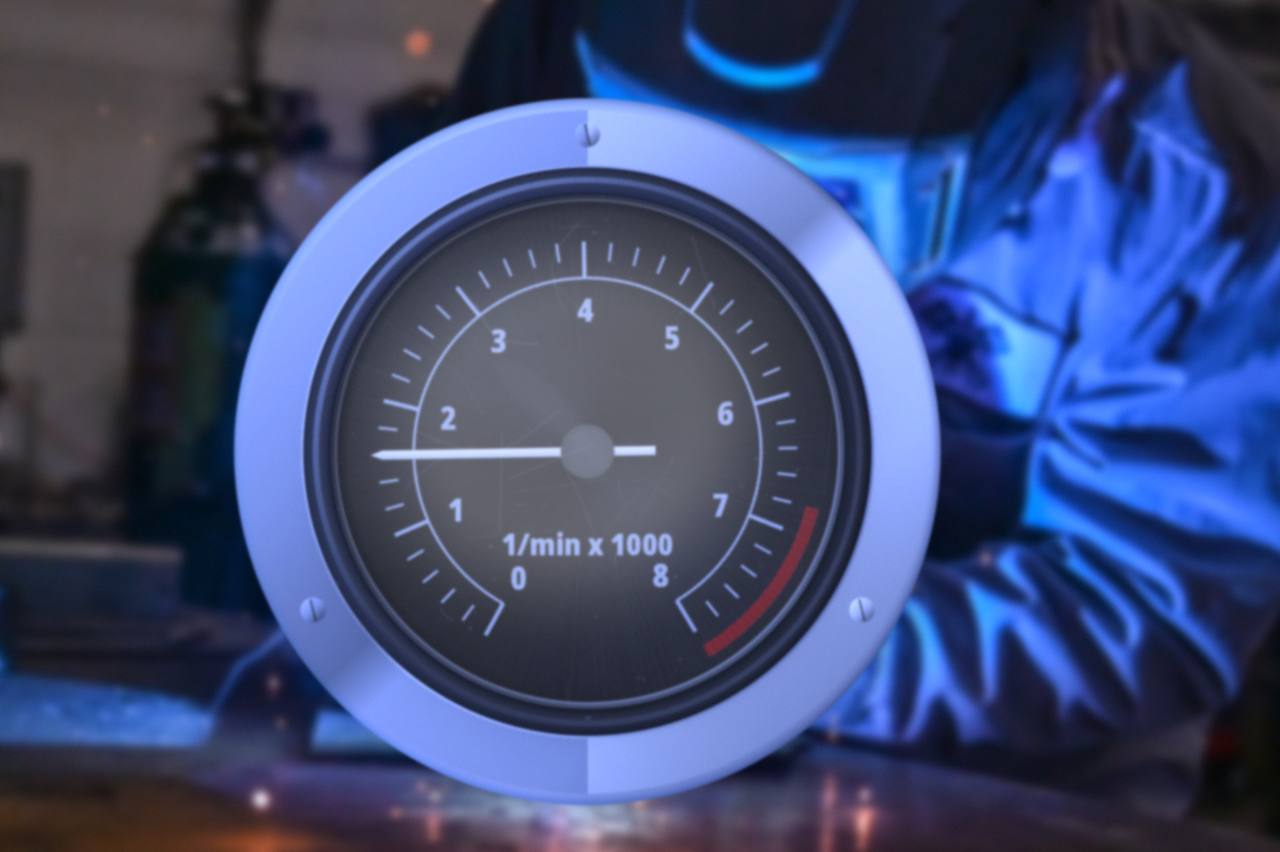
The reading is **1600** rpm
